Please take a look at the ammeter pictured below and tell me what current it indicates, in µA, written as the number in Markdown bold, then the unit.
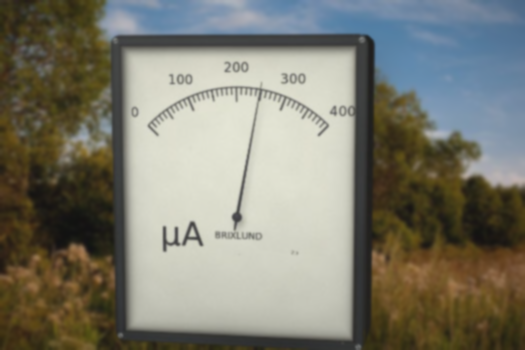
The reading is **250** µA
